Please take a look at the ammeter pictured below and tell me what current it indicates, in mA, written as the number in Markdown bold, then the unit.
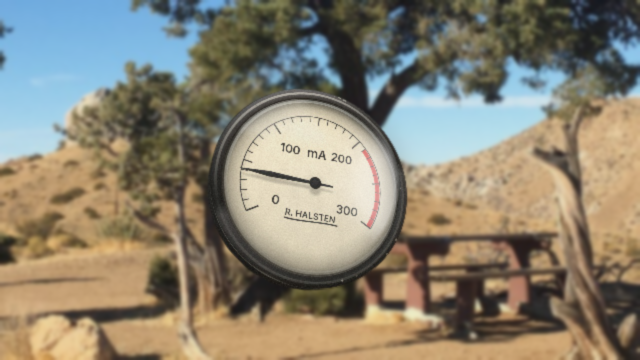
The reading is **40** mA
